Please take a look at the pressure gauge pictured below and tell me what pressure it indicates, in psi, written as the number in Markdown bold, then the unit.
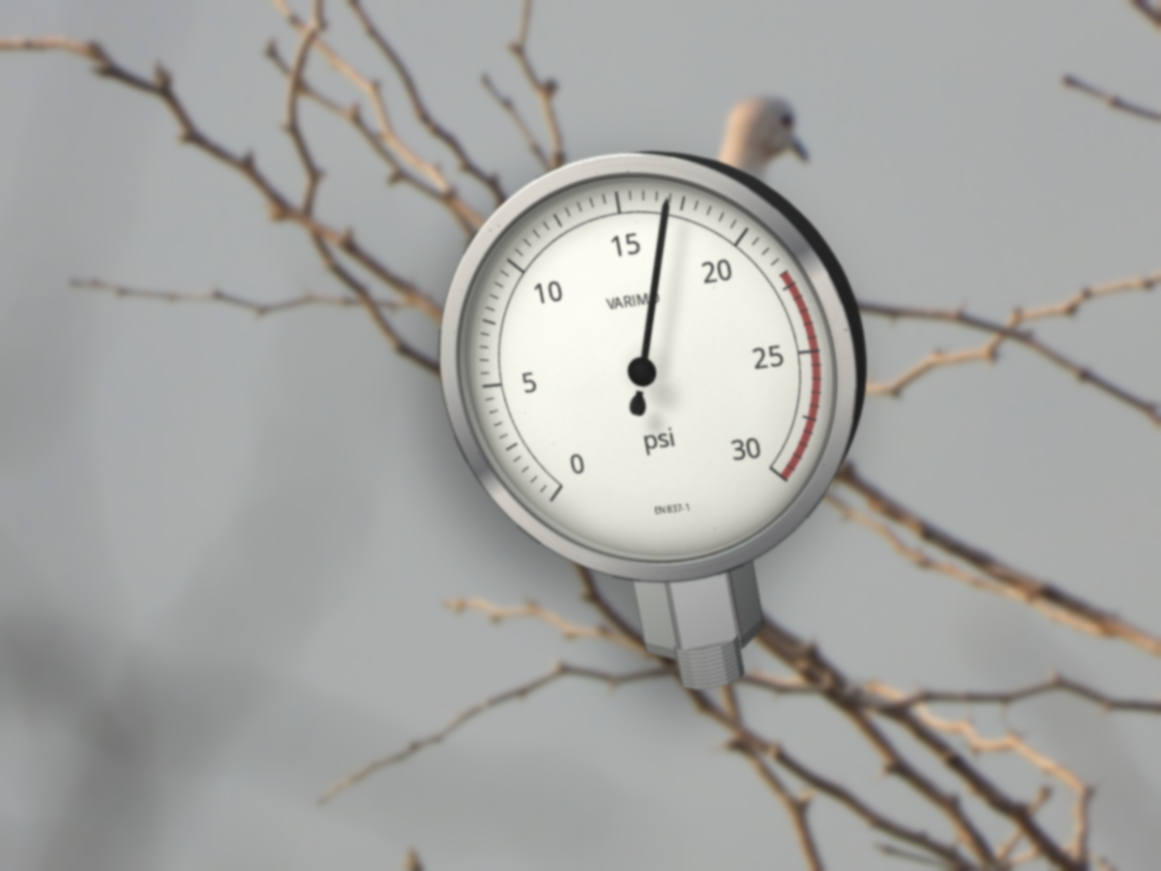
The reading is **17** psi
